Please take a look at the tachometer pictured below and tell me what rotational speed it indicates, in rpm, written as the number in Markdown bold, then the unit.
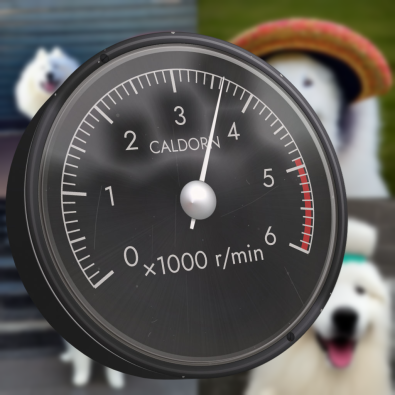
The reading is **3600** rpm
